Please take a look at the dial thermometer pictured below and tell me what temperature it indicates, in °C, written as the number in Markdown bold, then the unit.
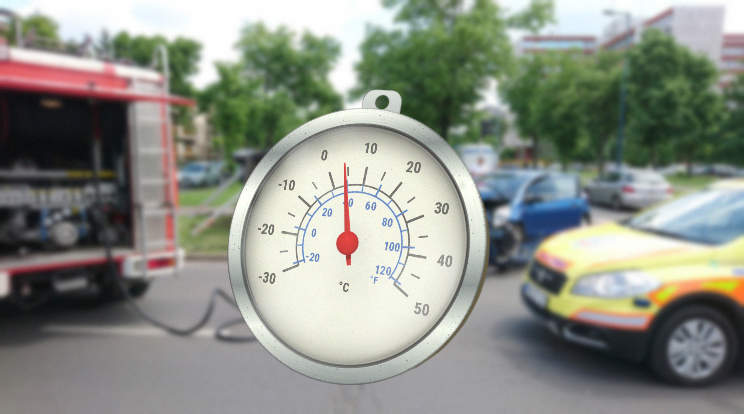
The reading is **5** °C
